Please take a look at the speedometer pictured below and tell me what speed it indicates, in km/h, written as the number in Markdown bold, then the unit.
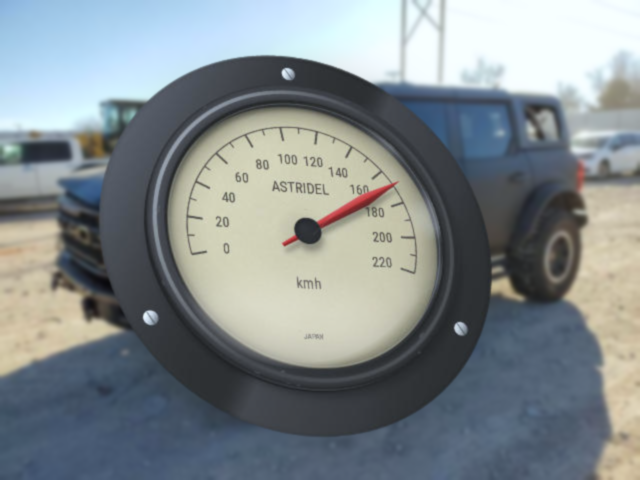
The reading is **170** km/h
